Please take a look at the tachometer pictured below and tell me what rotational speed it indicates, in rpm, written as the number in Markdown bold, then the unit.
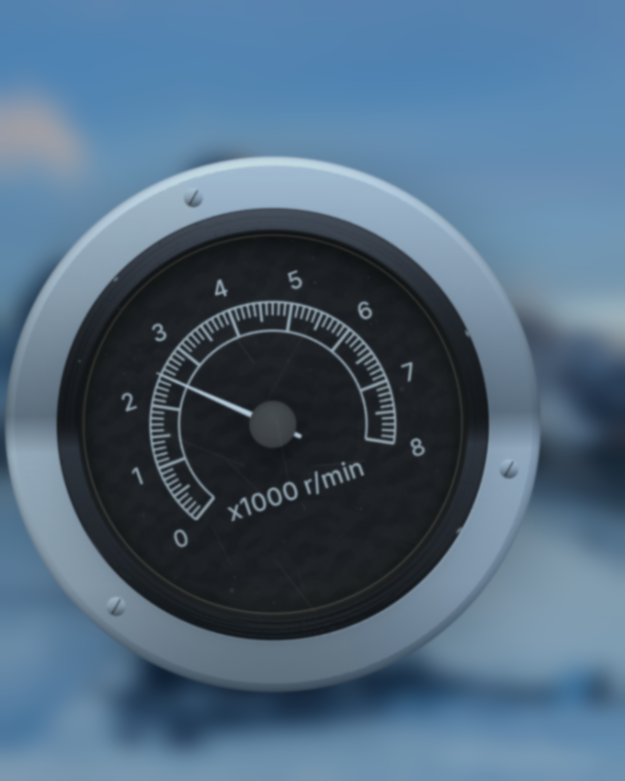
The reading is **2500** rpm
